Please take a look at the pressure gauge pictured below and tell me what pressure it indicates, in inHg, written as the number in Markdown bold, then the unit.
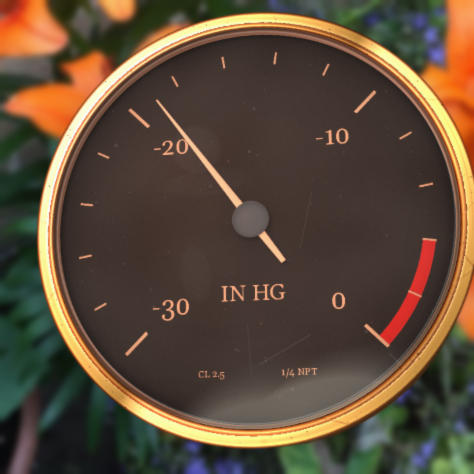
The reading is **-19** inHg
